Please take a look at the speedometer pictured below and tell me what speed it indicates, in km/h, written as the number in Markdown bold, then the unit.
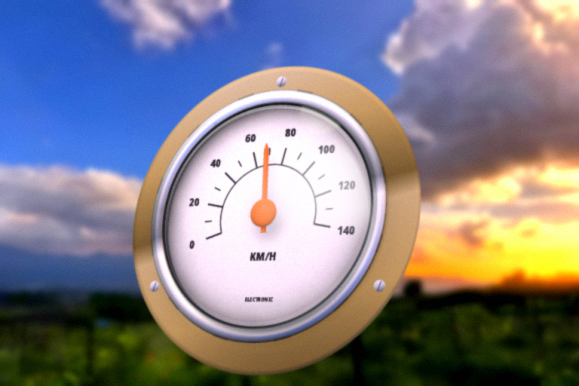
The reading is **70** km/h
